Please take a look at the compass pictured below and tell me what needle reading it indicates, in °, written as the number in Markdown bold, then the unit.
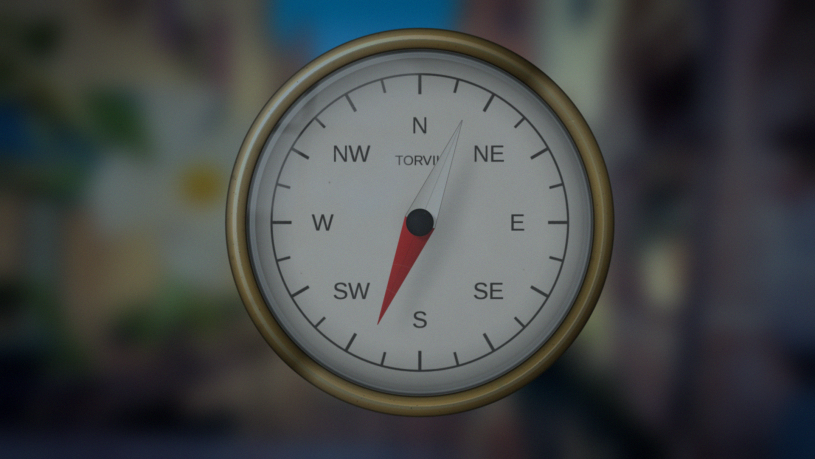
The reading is **202.5** °
